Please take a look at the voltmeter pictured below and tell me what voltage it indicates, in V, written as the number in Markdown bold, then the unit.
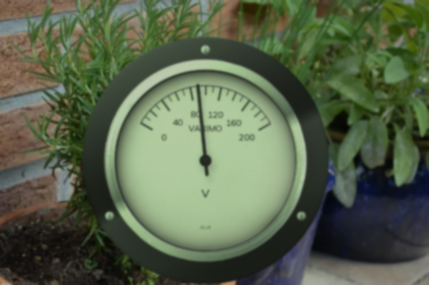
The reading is **90** V
